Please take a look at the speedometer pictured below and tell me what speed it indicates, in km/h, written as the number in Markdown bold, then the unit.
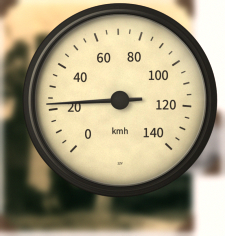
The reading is **22.5** km/h
